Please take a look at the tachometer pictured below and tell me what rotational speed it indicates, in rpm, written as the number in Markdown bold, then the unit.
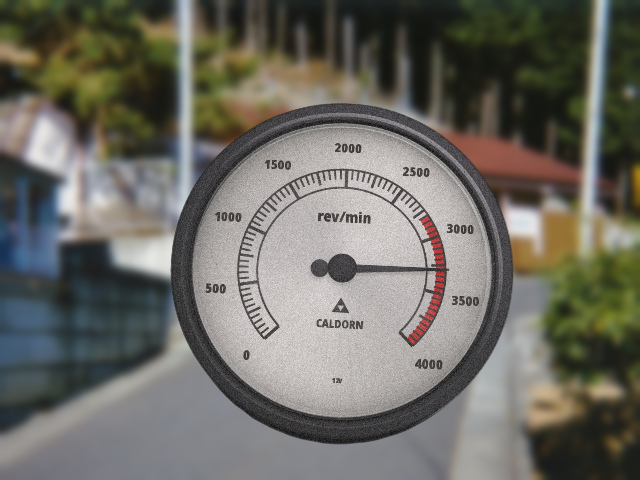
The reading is **3300** rpm
